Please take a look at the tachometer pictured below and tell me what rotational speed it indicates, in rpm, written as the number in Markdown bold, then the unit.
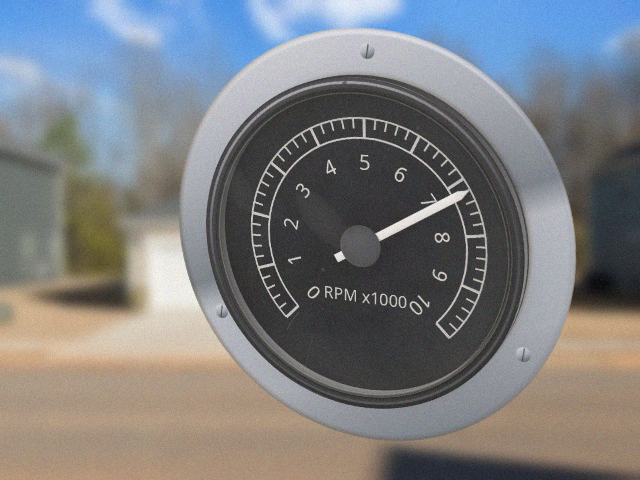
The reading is **7200** rpm
